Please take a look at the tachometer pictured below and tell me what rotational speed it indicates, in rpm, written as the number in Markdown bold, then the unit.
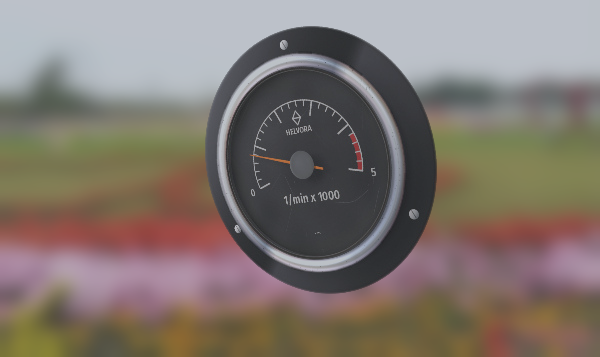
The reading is **800** rpm
